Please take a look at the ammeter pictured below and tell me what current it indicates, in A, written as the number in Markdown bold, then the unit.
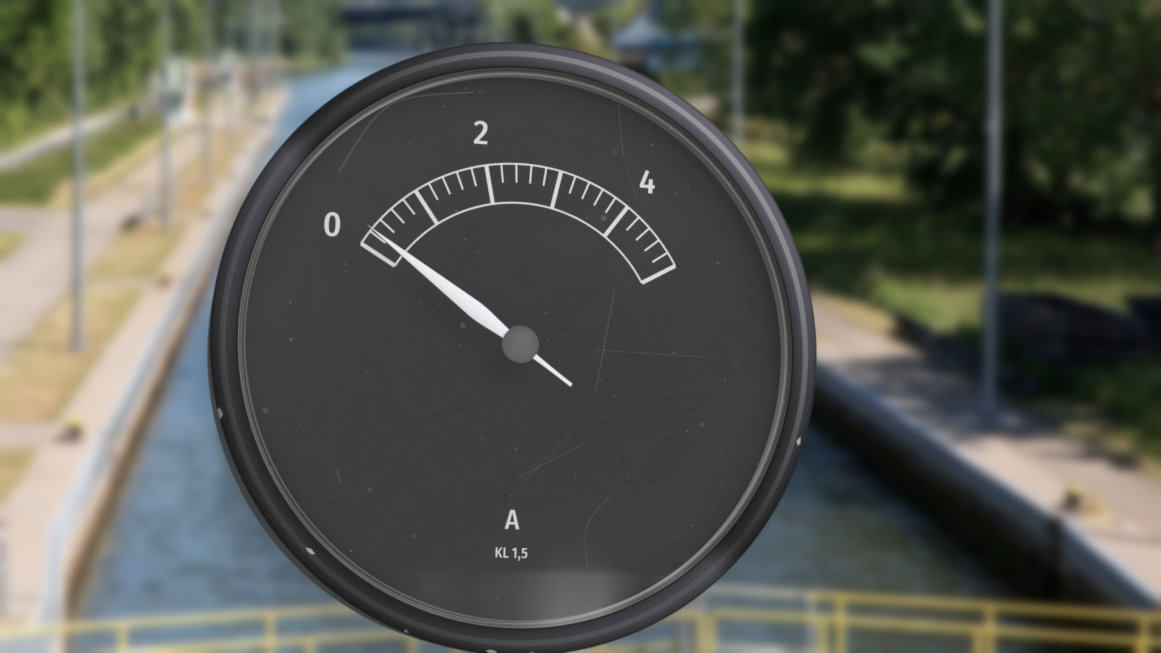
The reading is **0.2** A
